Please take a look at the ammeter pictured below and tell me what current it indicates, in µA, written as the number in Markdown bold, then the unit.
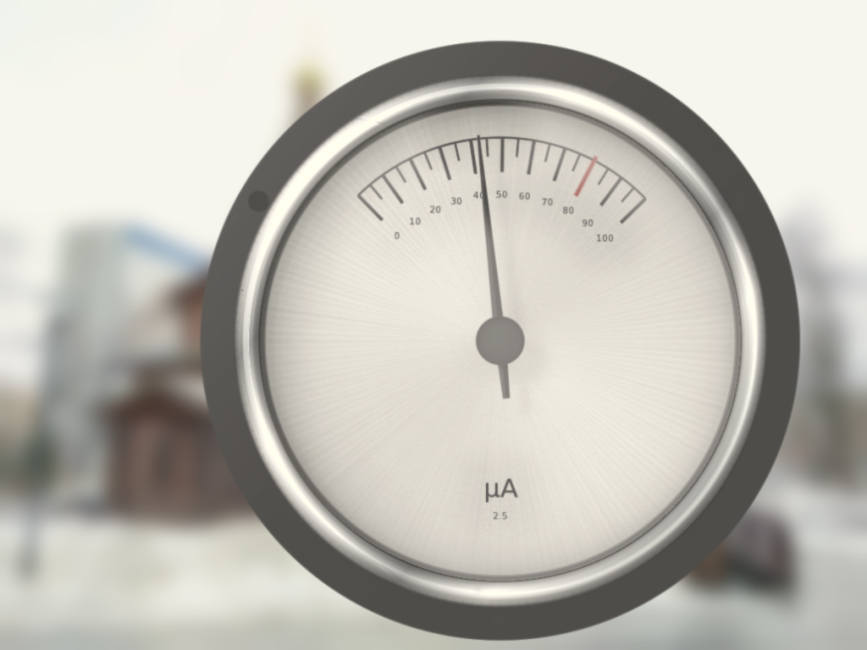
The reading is **42.5** µA
